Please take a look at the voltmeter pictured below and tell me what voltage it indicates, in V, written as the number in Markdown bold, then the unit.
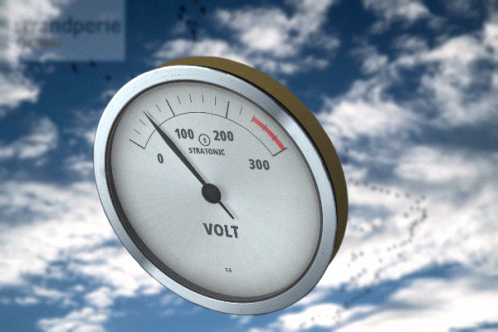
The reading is **60** V
